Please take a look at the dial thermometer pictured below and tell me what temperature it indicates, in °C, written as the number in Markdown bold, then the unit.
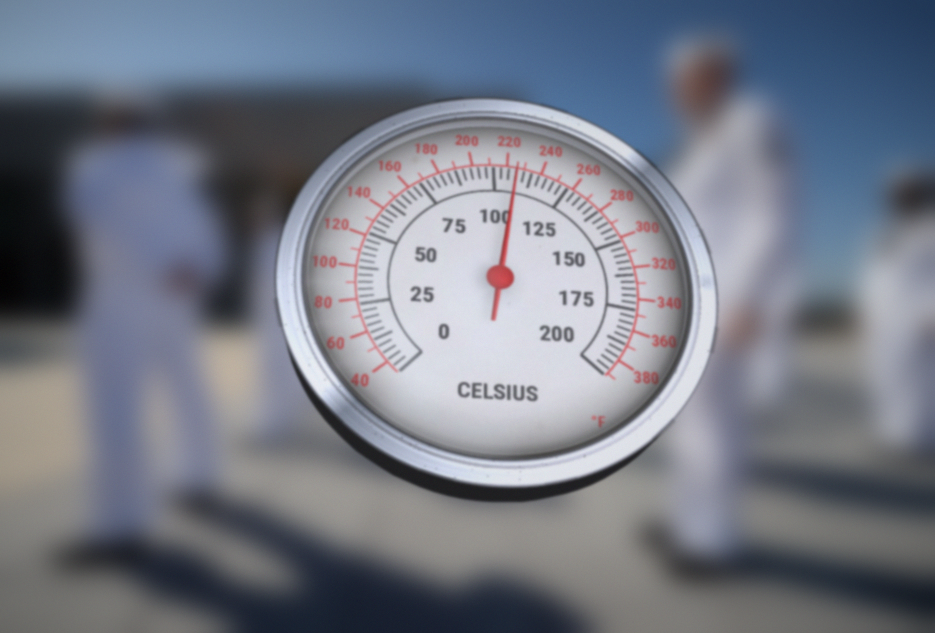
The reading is **107.5** °C
